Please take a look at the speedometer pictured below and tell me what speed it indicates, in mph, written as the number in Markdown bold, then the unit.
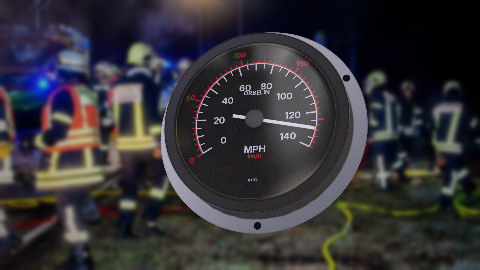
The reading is **130** mph
